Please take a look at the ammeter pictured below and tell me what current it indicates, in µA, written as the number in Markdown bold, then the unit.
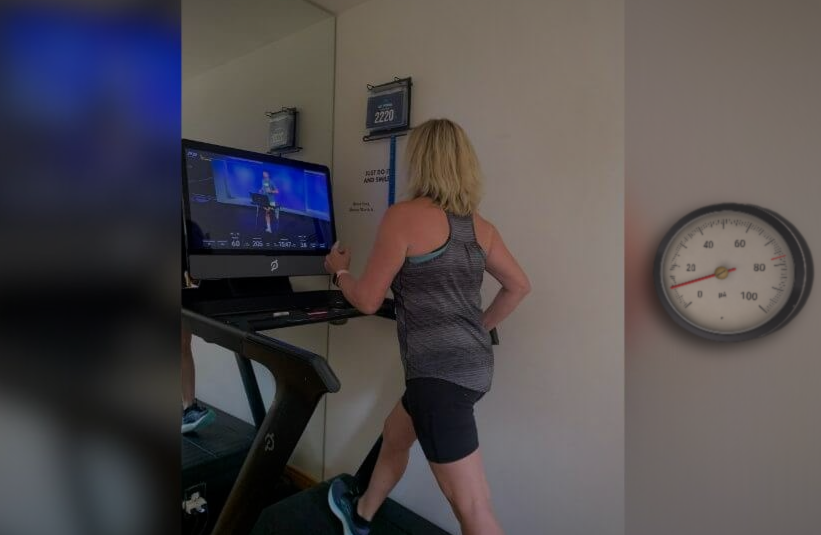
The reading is **10** µA
